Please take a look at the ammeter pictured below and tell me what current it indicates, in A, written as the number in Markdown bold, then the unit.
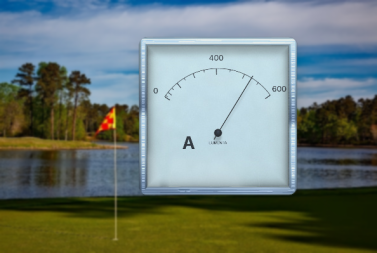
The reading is **525** A
